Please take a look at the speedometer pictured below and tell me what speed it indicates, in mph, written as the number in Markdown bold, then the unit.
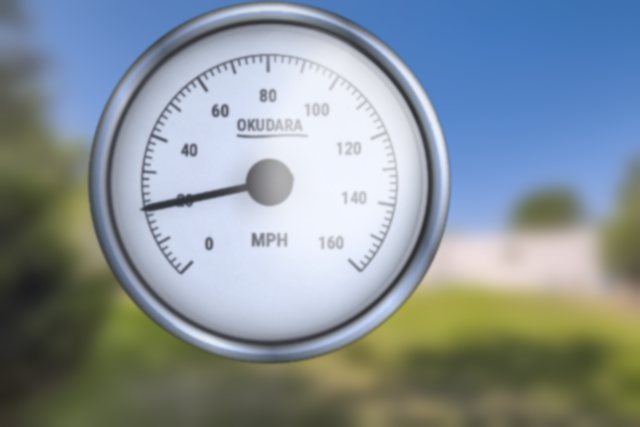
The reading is **20** mph
